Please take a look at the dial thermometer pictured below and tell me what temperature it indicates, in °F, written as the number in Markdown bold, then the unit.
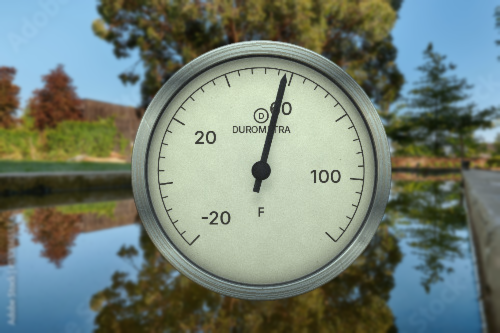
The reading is **58** °F
